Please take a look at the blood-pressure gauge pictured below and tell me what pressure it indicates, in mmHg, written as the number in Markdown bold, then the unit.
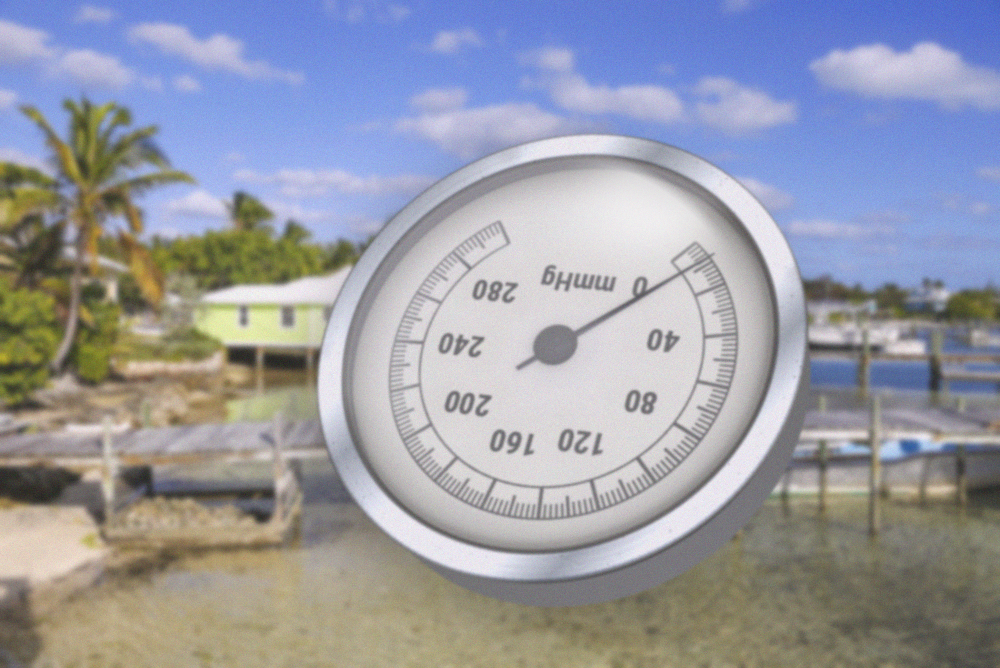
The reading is **10** mmHg
